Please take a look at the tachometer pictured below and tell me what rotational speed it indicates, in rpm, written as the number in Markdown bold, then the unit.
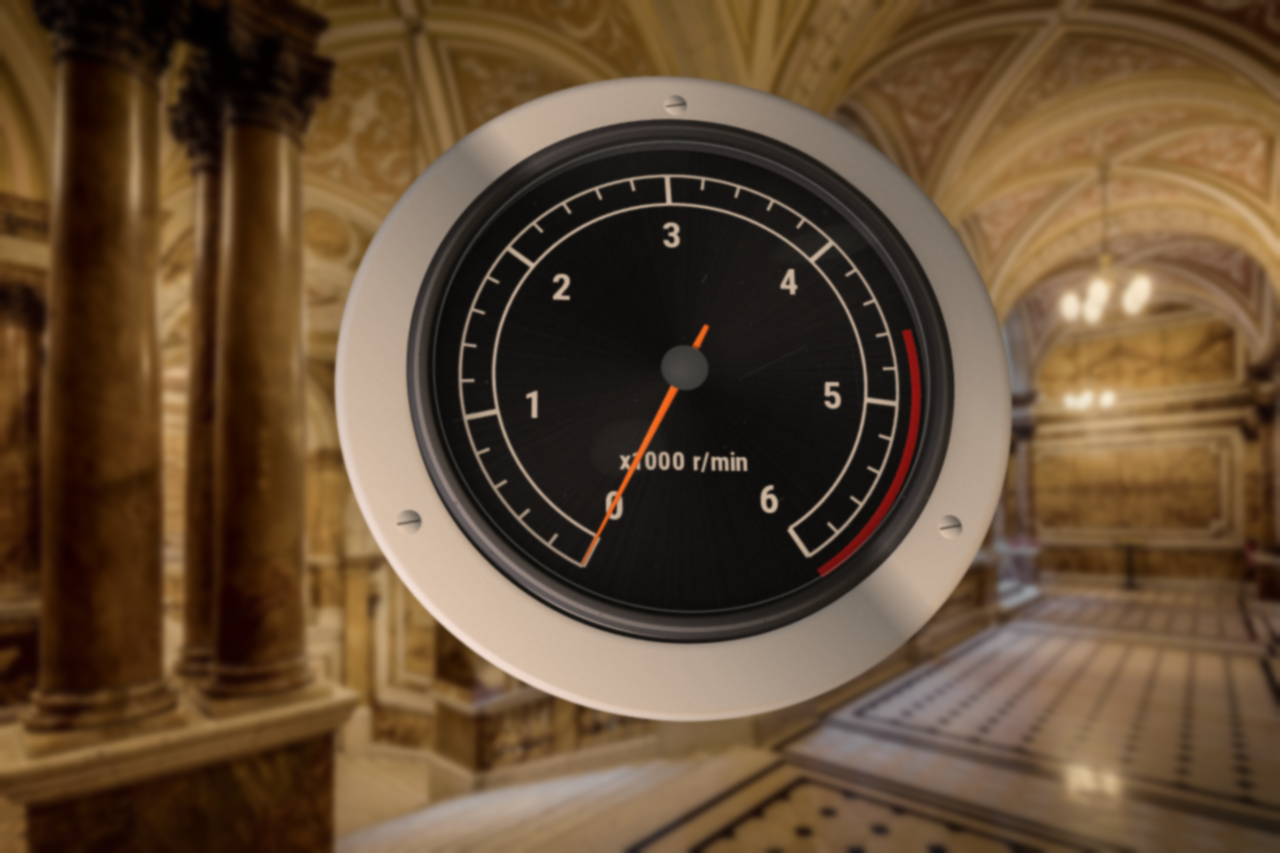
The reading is **0** rpm
